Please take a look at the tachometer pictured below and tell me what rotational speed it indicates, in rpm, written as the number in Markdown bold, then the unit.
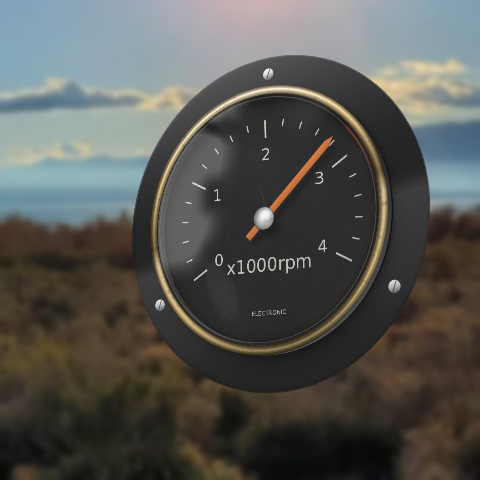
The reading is **2800** rpm
